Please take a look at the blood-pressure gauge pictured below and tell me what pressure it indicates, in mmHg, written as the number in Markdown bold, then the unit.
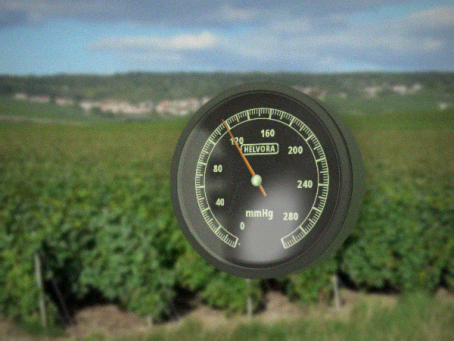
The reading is **120** mmHg
